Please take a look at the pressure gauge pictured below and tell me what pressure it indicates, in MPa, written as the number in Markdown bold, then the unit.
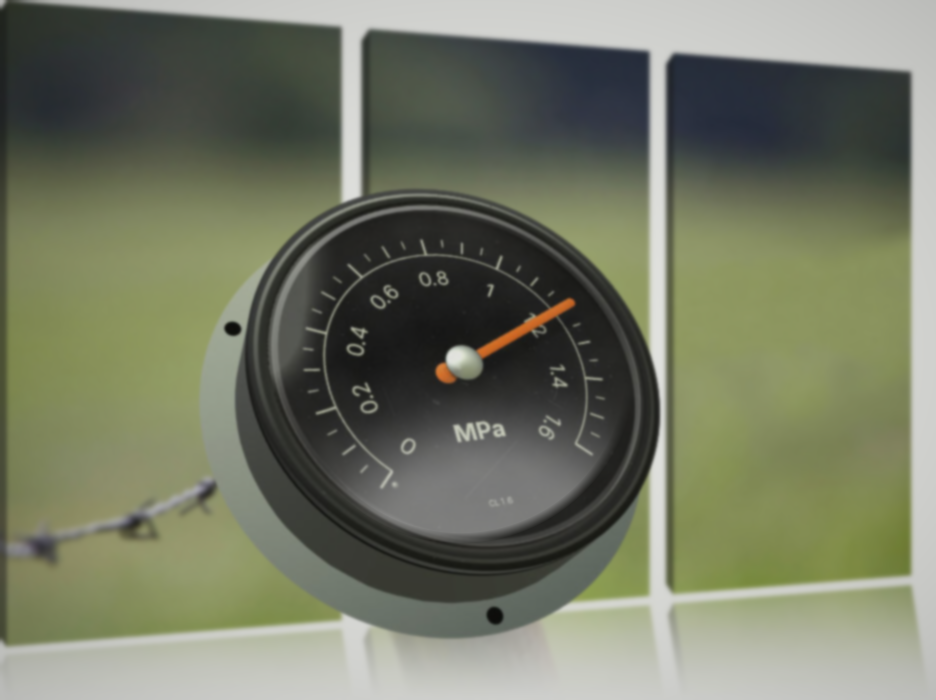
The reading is **1.2** MPa
